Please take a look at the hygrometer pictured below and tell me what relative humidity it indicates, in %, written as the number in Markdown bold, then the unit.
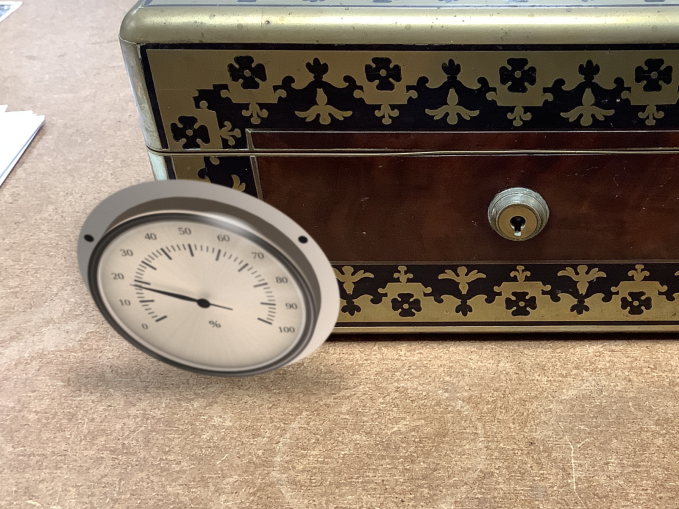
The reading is **20** %
